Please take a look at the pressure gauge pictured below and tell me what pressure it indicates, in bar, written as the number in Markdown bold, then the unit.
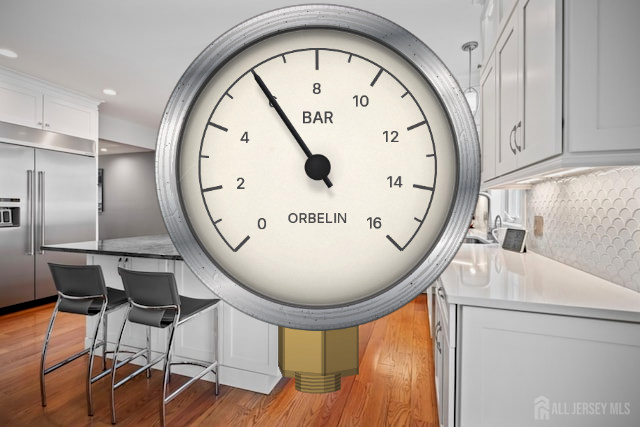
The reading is **6** bar
